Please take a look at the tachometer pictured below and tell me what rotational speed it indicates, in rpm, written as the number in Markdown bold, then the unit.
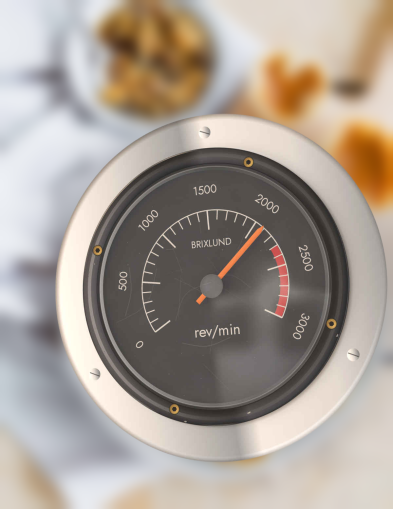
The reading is **2100** rpm
